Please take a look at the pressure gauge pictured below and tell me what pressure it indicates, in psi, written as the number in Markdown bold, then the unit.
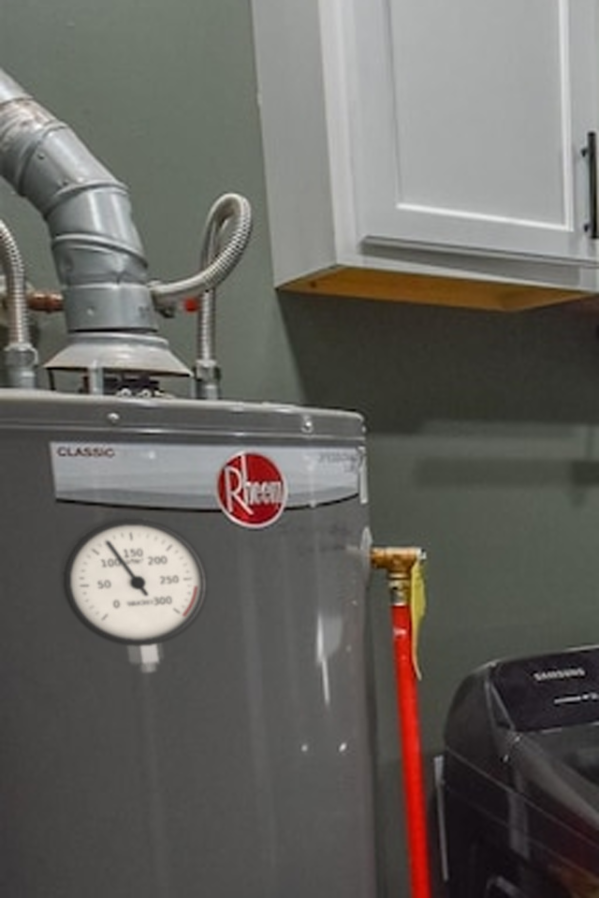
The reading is **120** psi
